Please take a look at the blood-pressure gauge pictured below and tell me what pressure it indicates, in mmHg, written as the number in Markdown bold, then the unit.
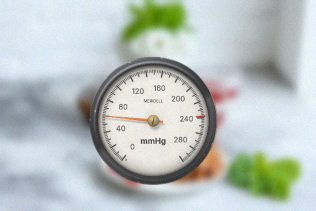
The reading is **60** mmHg
